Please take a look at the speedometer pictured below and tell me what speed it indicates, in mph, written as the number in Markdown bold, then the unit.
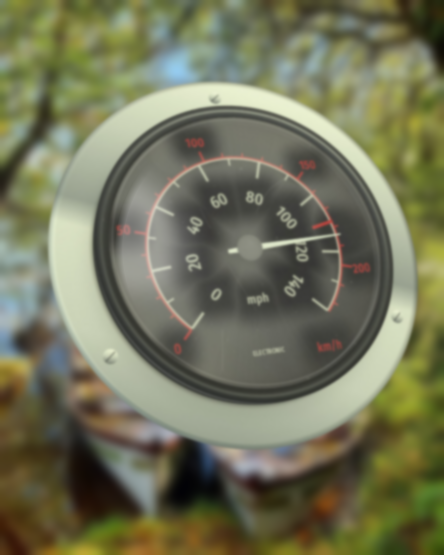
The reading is **115** mph
